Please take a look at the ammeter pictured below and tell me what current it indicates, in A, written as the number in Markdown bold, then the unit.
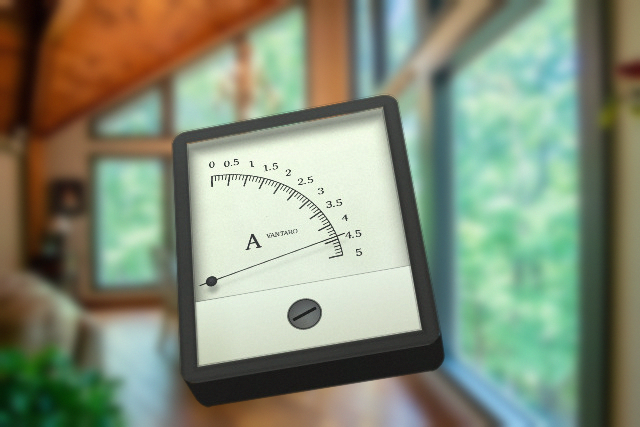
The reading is **4.5** A
